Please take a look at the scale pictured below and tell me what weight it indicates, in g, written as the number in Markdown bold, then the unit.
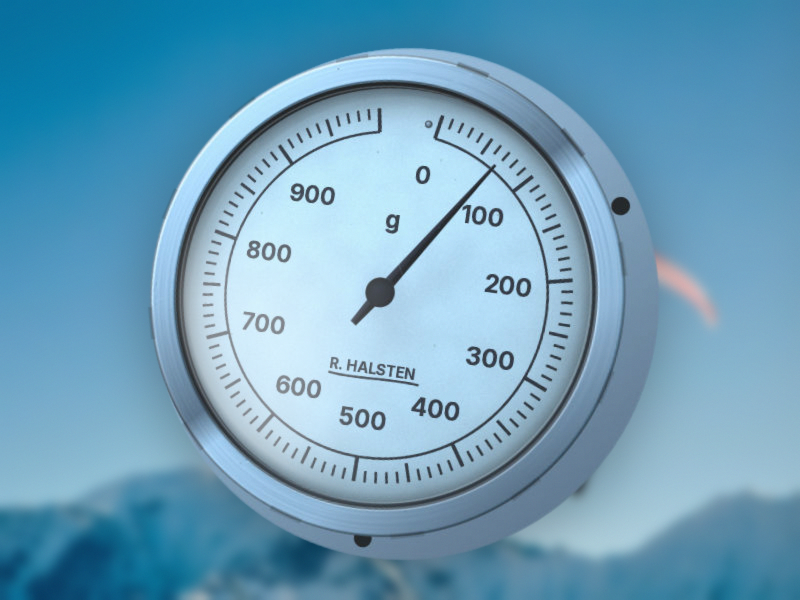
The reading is **70** g
